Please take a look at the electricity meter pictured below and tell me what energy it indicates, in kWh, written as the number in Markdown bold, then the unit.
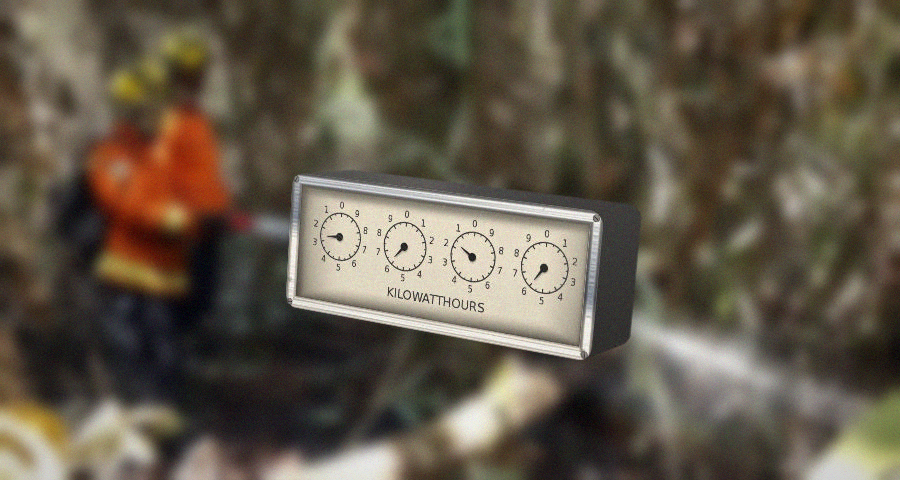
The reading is **2616** kWh
